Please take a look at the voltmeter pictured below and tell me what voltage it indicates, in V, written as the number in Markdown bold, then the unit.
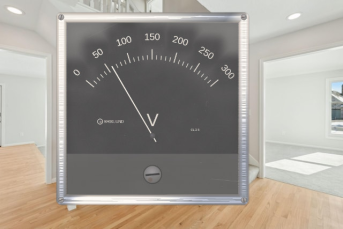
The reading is **60** V
